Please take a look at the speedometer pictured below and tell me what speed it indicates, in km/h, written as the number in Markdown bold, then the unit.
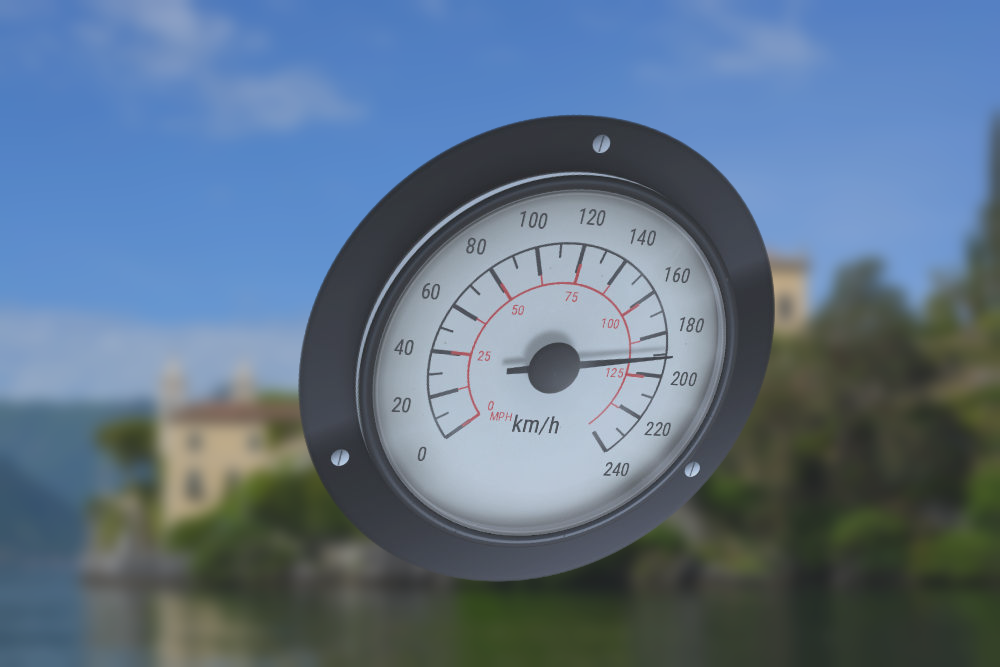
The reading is **190** km/h
